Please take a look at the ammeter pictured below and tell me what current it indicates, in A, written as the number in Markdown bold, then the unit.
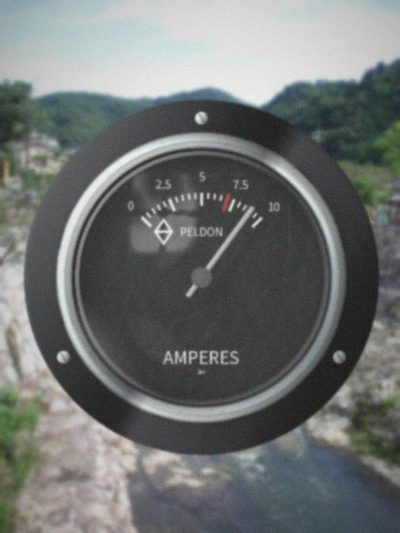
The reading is **9** A
